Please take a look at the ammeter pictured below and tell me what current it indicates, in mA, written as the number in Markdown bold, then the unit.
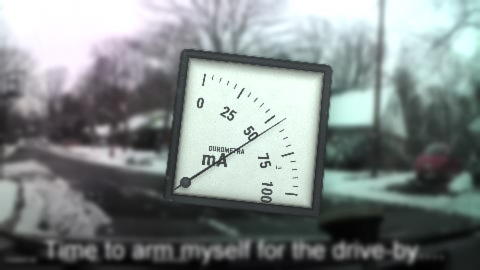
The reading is **55** mA
